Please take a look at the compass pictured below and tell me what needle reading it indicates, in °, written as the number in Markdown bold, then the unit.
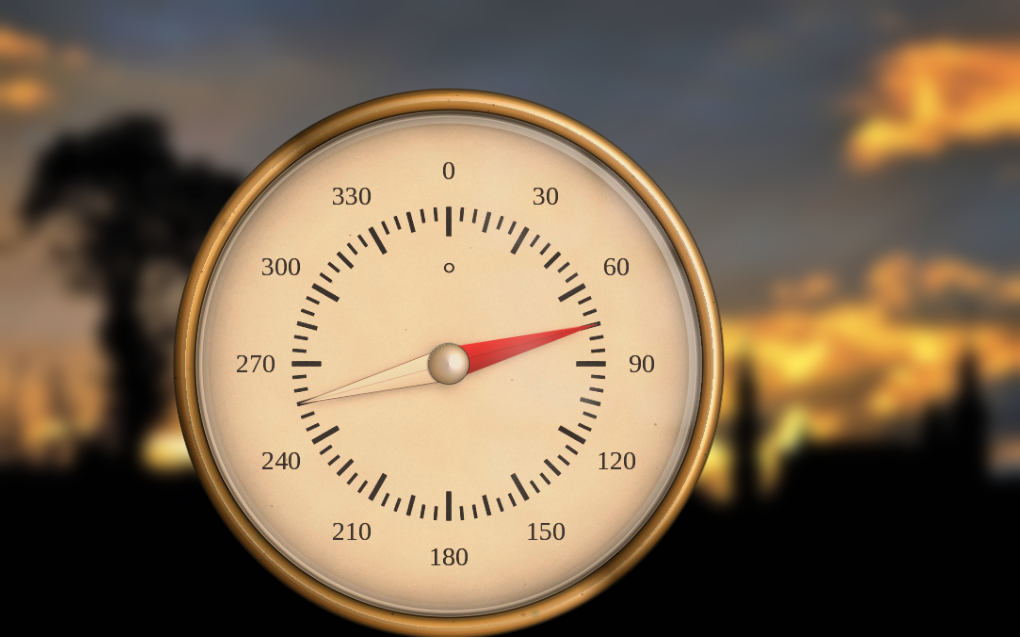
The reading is **75** °
